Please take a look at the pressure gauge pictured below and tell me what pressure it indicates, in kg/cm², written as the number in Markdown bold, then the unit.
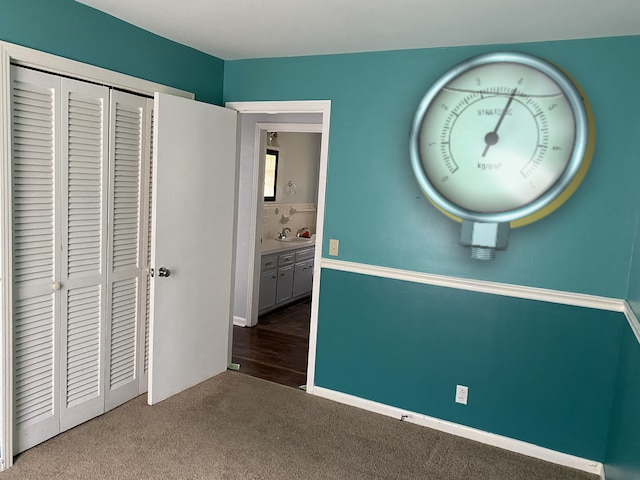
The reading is **4** kg/cm²
